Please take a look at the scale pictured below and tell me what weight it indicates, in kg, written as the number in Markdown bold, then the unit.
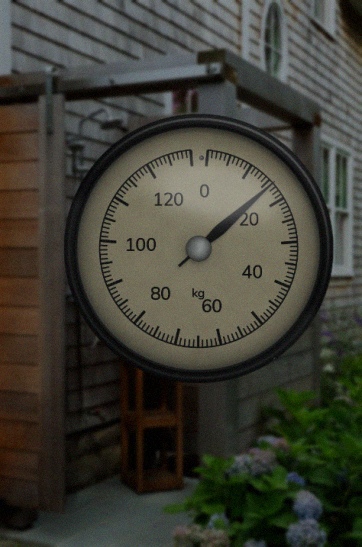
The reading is **16** kg
